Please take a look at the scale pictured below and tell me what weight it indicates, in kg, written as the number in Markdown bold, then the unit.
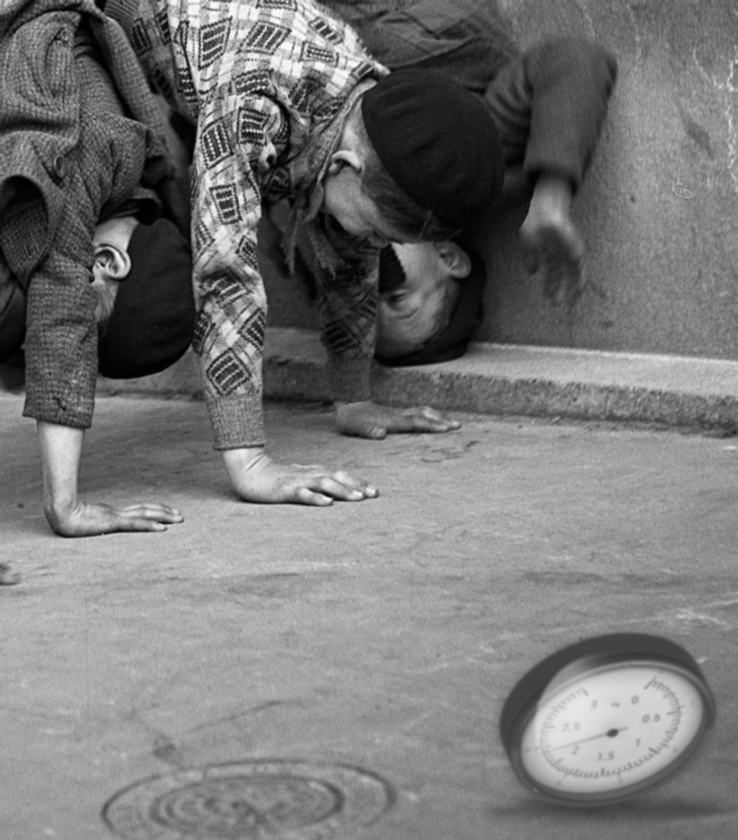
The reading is **2.25** kg
